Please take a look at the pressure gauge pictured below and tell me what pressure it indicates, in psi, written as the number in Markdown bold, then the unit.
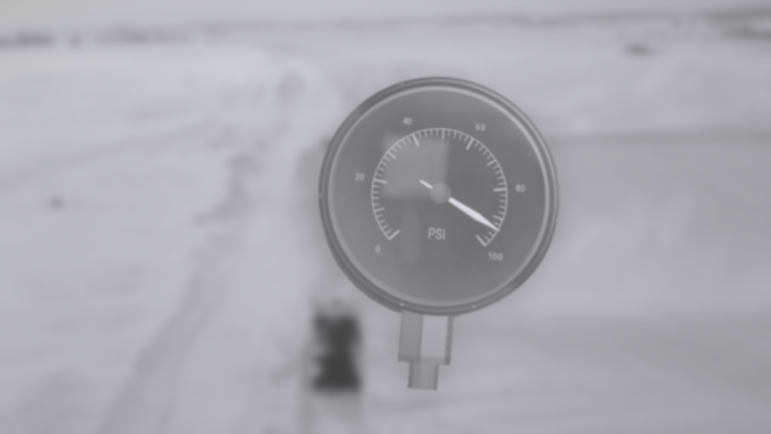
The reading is **94** psi
